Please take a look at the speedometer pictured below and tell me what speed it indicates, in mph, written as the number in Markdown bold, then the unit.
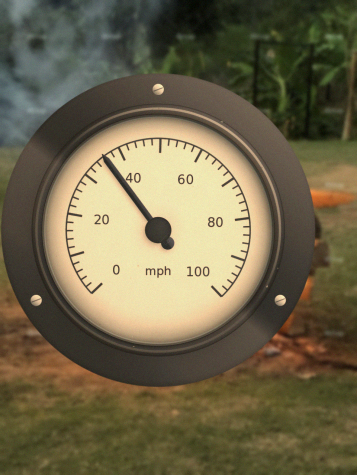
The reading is **36** mph
